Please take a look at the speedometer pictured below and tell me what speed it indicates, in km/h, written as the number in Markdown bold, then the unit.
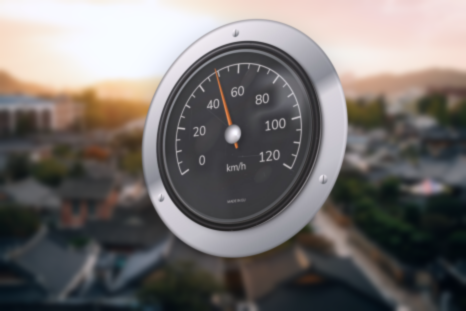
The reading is **50** km/h
